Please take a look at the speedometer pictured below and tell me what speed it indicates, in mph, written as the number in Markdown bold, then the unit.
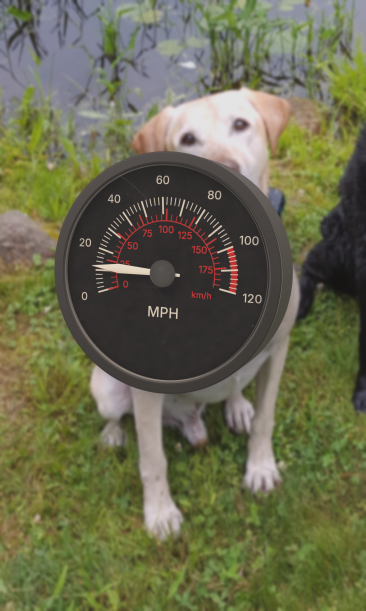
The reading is **12** mph
